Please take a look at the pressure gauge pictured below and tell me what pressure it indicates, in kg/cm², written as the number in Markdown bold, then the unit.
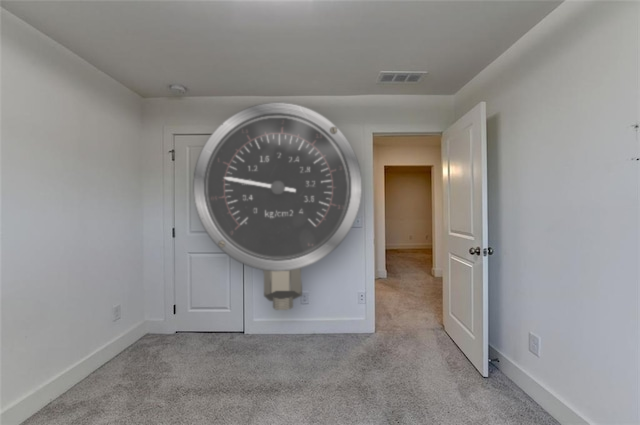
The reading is **0.8** kg/cm²
